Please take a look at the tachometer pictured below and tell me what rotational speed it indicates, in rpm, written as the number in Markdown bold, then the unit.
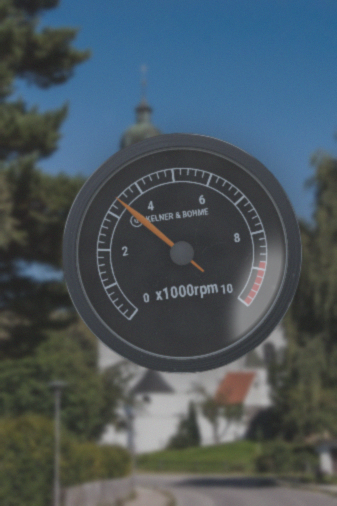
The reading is **3400** rpm
